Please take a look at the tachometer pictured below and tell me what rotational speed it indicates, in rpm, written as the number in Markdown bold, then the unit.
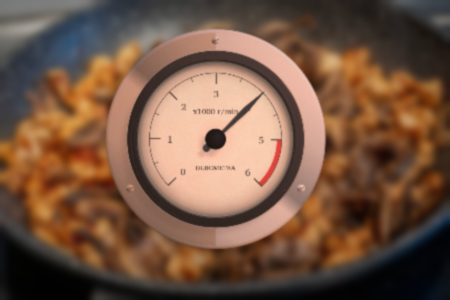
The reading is **4000** rpm
